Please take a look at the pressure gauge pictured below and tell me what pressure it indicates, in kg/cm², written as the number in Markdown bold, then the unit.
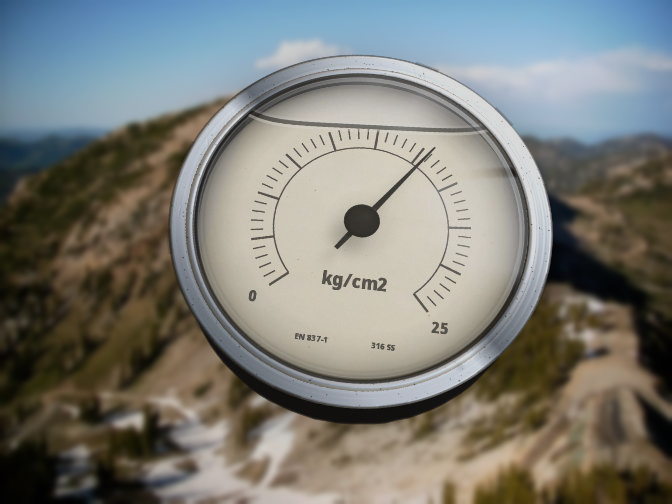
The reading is **15.5** kg/cm²
